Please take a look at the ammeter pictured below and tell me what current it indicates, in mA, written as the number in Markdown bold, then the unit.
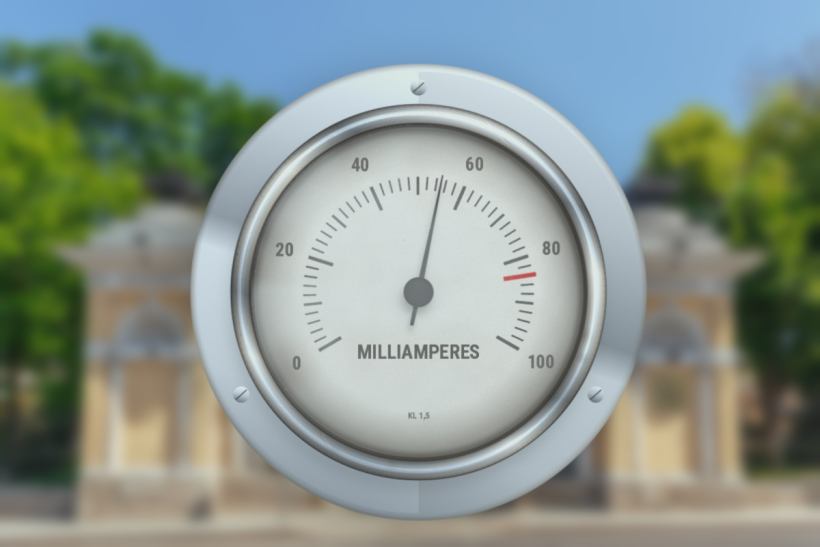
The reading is **55** mA
